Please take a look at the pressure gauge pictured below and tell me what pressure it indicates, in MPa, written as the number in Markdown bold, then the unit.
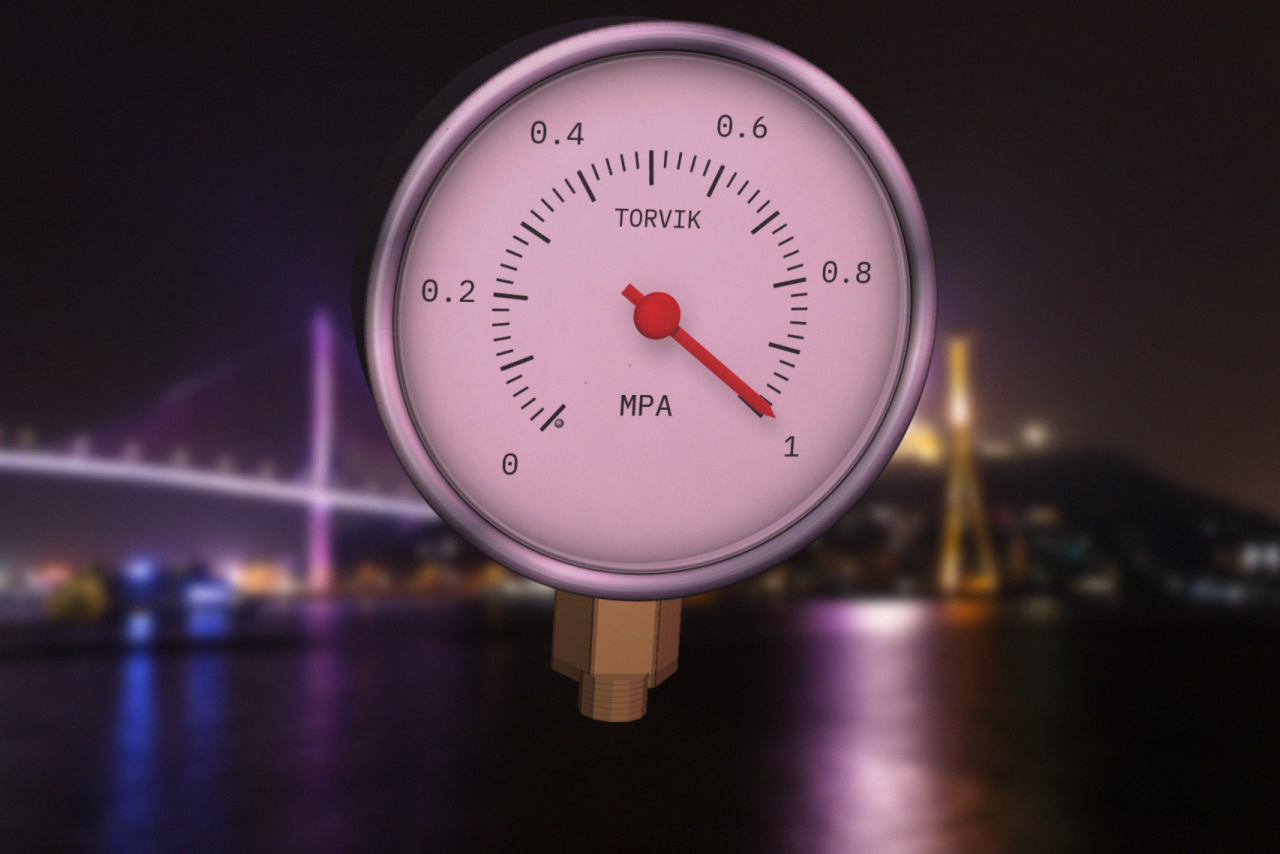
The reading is **0.99** MPa
